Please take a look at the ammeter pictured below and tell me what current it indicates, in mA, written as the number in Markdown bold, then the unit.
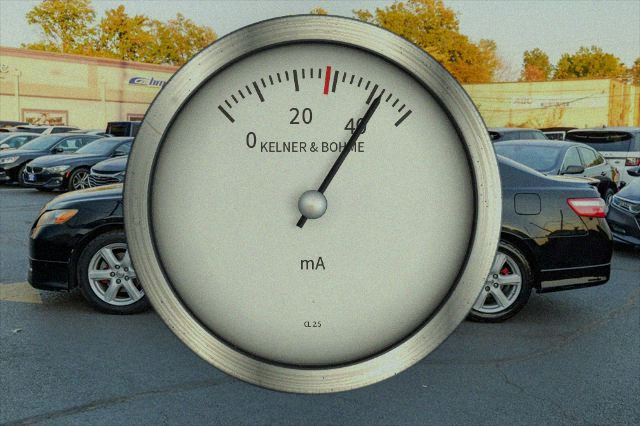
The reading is **42** mA
